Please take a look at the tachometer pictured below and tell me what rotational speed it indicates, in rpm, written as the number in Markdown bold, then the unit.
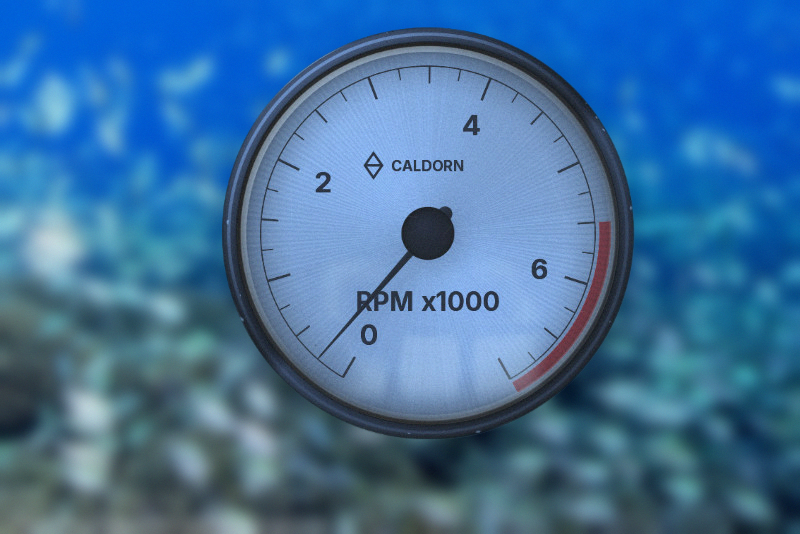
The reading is **250** rpm
